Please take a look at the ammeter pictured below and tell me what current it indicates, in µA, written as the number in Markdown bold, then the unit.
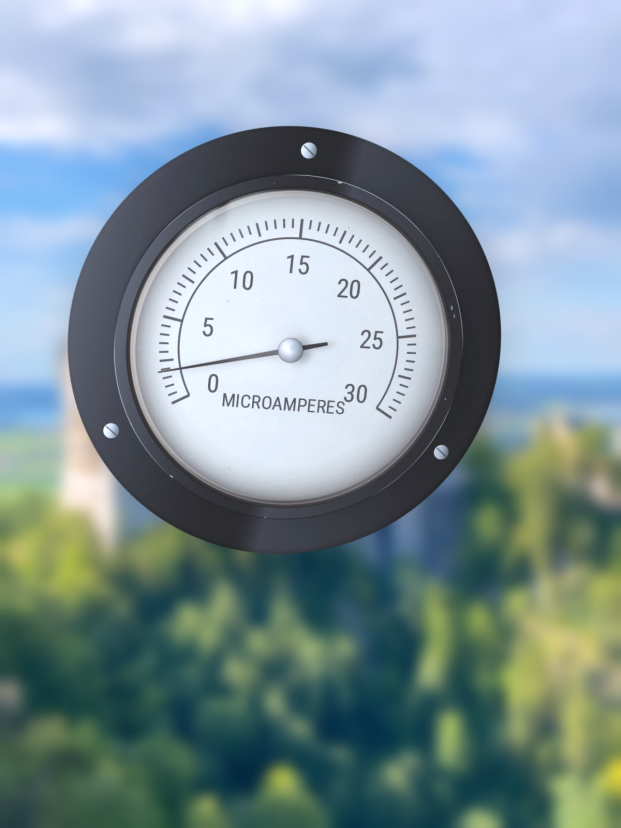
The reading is **2** µA
